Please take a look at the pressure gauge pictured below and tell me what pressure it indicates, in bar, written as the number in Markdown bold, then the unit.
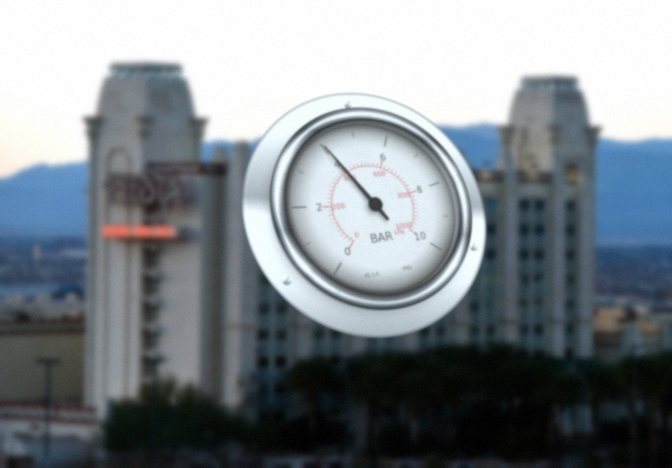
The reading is **4** bar
